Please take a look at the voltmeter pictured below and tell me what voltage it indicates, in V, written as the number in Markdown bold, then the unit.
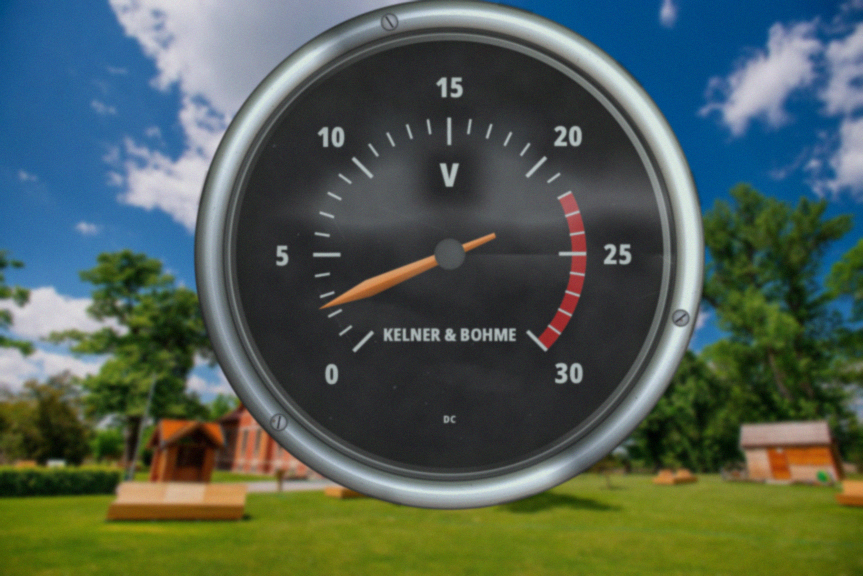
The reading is **2.5** V
